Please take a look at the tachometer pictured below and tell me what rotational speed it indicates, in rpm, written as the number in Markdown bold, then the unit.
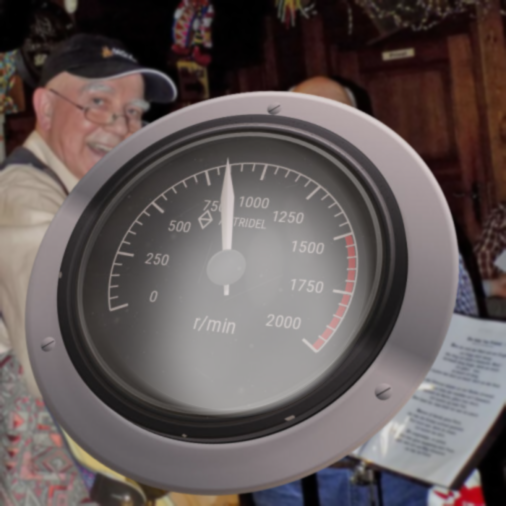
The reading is **850** rpm
